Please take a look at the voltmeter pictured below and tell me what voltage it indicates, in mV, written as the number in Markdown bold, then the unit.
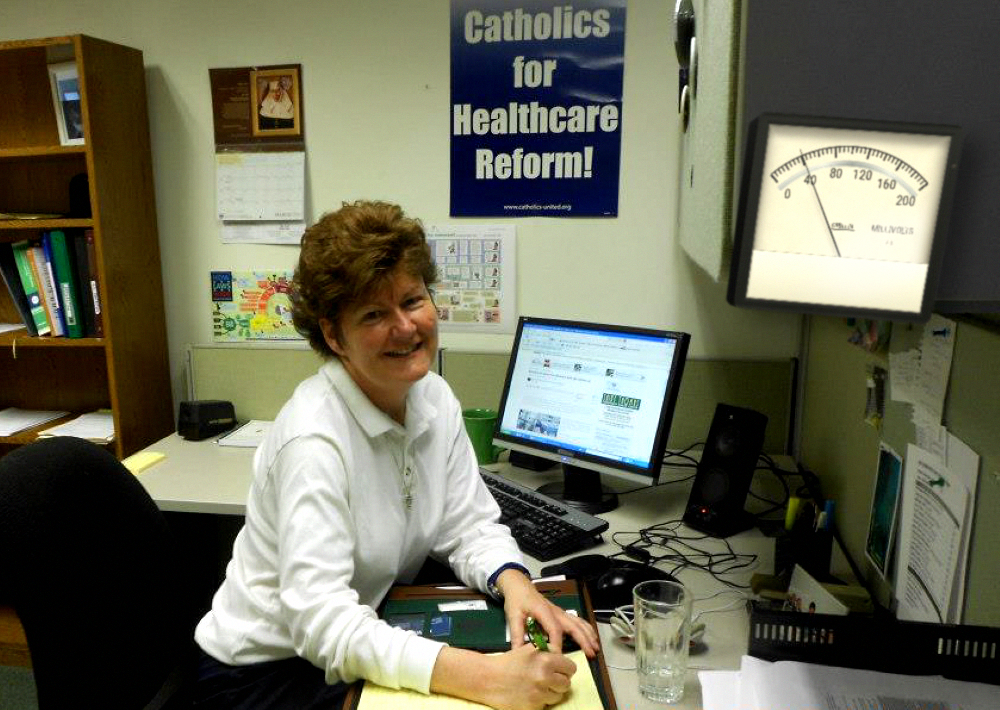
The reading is **40** mV
